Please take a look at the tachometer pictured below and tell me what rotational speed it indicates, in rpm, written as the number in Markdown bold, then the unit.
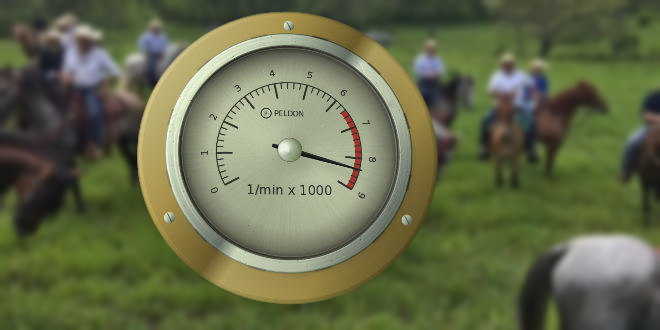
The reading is **8400** rpm
